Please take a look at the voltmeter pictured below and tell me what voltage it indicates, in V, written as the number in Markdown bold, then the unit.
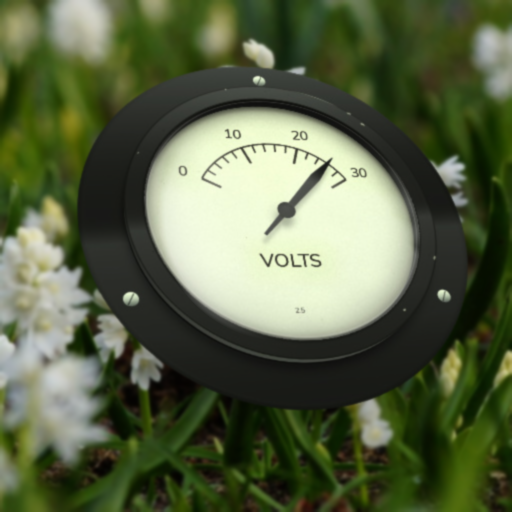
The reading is **26** V
